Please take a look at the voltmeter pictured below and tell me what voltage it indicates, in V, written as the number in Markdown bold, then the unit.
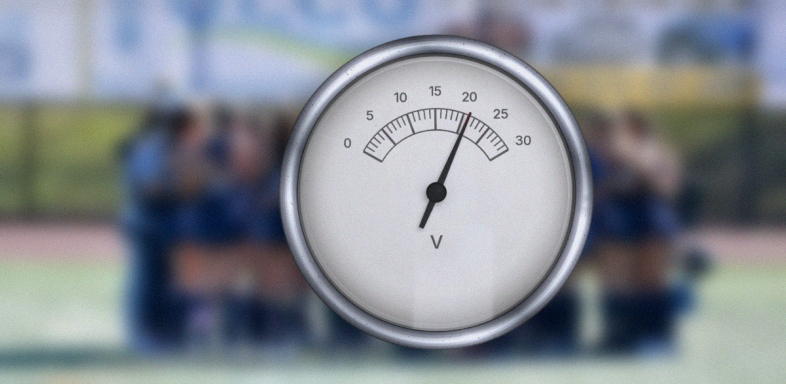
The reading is **21** V
